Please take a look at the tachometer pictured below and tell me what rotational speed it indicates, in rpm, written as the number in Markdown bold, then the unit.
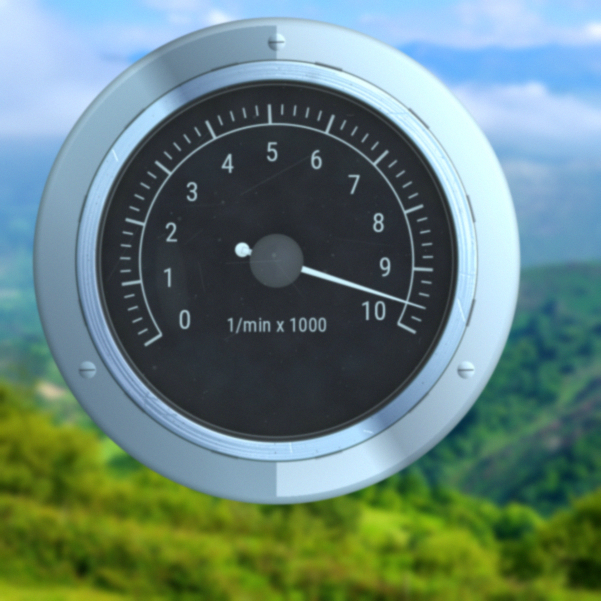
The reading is **9600** rpm
